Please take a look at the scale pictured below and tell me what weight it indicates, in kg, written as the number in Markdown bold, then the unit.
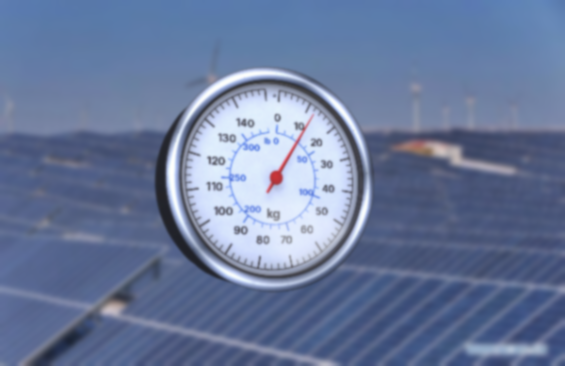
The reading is **12** kg
